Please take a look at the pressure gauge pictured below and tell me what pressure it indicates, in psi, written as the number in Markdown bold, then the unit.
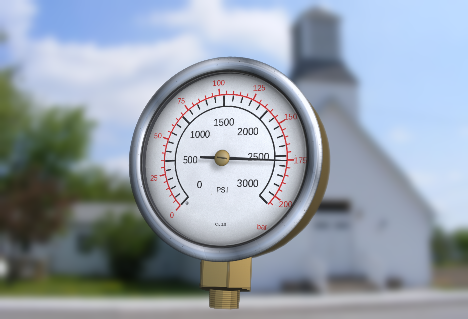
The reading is **2550** psi
